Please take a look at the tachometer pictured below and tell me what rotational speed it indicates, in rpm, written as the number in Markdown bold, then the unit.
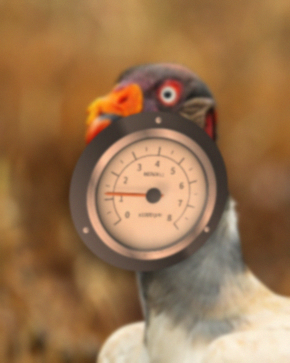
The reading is **1250** rpm
